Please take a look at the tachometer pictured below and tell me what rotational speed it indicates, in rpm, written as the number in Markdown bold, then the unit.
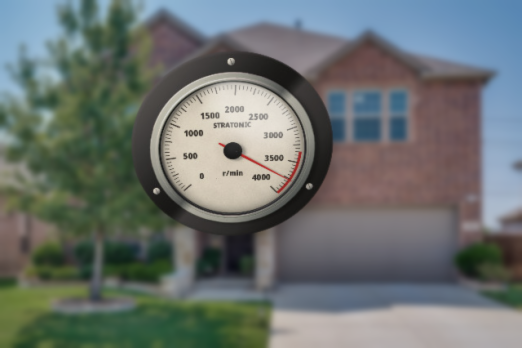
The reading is **3750** rpm
